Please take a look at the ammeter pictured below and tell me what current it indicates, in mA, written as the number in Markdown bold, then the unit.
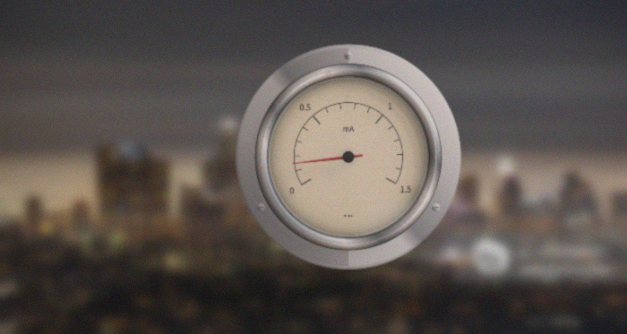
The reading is **0.15** mA
